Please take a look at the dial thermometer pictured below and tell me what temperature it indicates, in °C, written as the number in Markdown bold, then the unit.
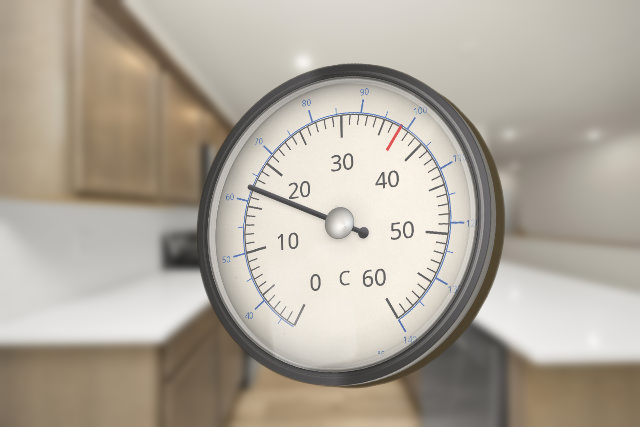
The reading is **17** °C
